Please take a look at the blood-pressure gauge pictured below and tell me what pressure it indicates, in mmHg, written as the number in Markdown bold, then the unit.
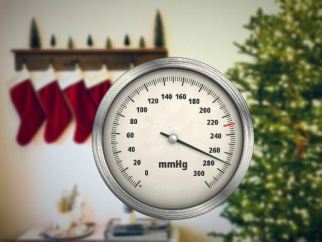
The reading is **270** mmHg
